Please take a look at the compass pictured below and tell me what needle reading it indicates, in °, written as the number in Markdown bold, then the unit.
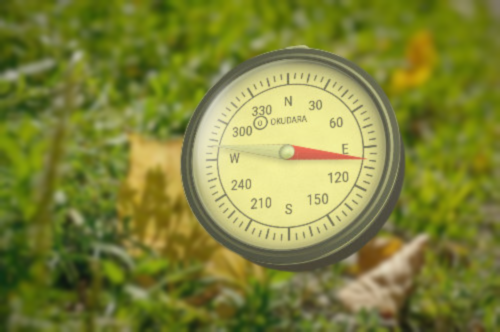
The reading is **100** °
